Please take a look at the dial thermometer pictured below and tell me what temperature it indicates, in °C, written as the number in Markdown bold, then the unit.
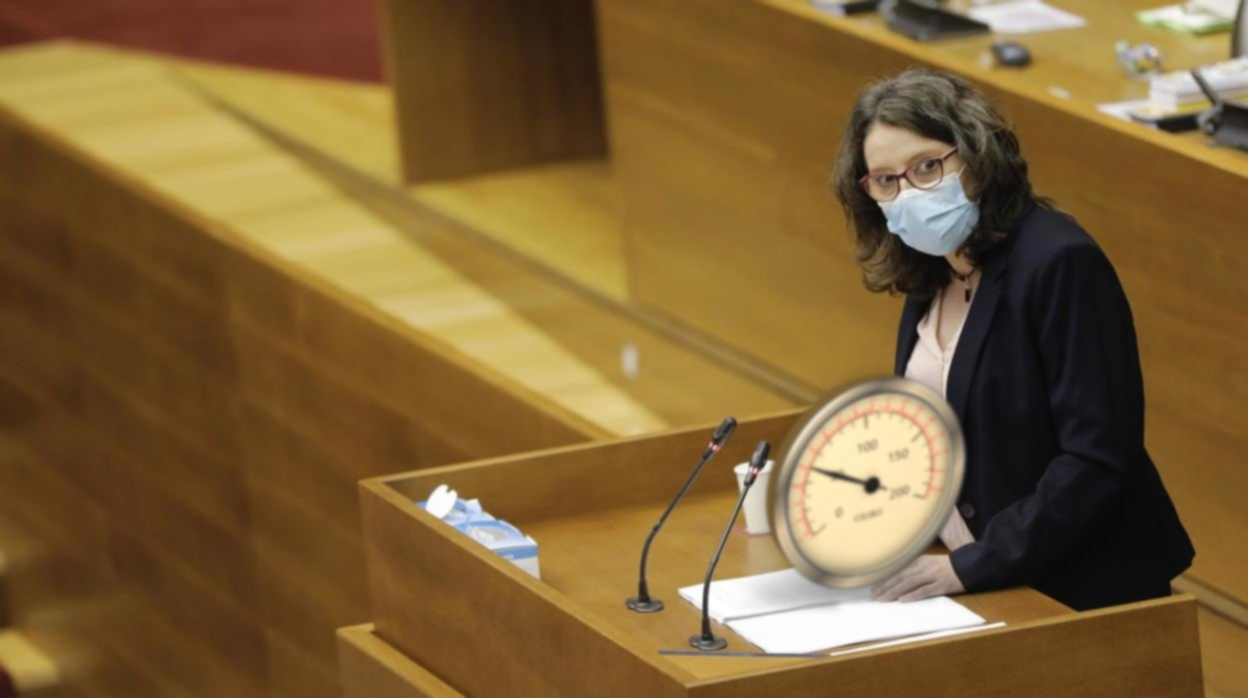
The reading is **50** °C
